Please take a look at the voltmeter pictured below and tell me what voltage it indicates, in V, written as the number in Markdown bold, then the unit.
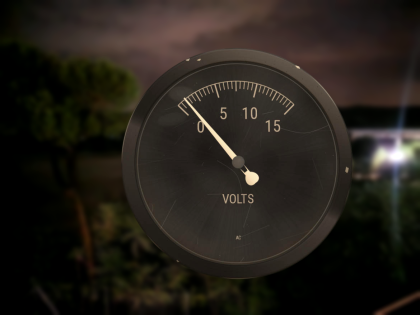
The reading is **1** V
